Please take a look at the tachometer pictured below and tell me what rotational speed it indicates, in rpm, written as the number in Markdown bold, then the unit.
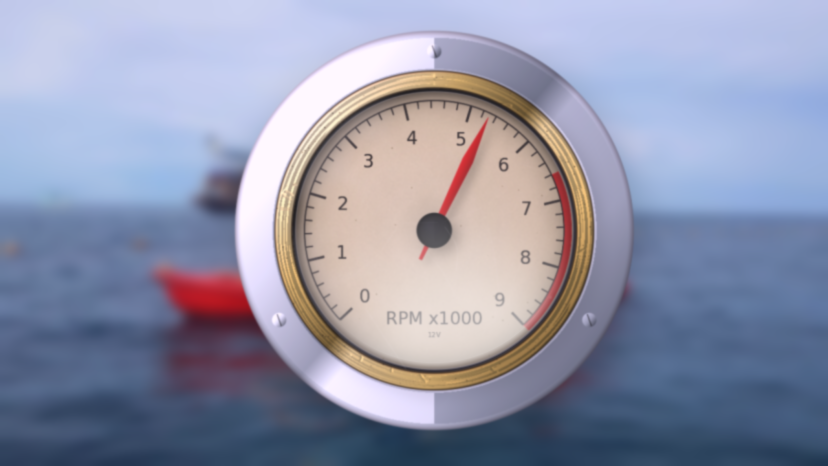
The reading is **5300** rpm
